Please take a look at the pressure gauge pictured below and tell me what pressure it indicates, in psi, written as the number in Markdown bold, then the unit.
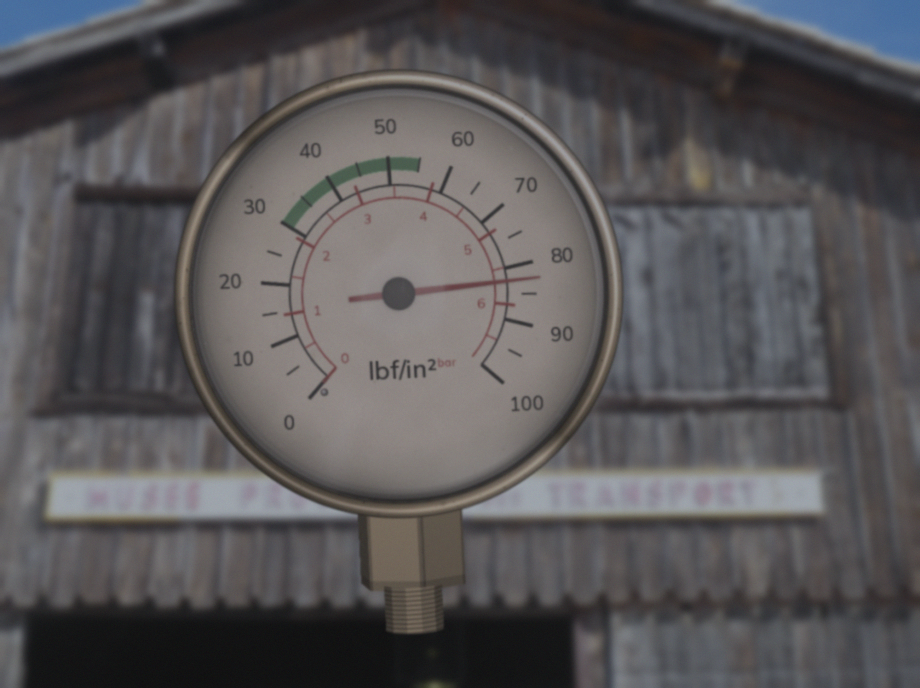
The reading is **82.5** psi
